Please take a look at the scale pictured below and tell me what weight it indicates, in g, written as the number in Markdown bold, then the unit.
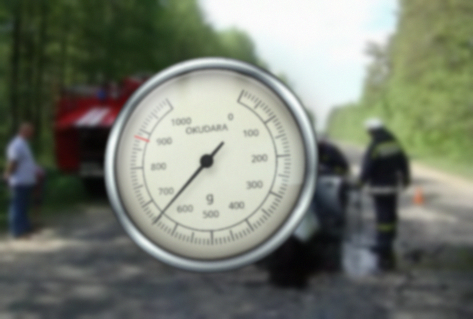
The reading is **650** g
